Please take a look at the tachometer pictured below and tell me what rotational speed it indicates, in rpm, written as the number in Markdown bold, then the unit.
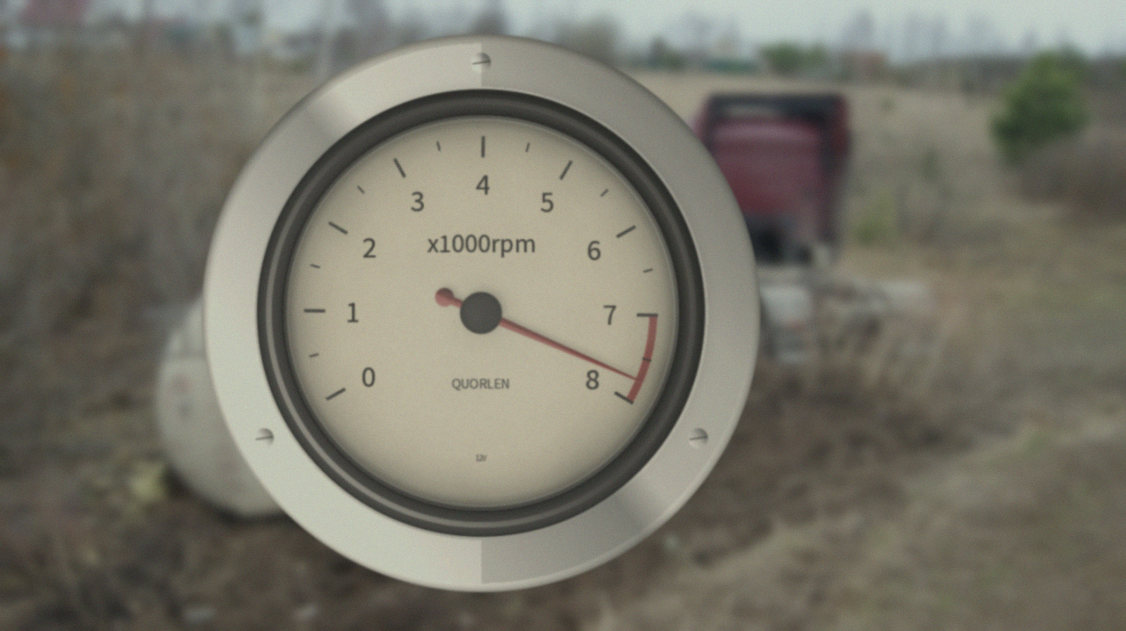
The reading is **7750** rpm
